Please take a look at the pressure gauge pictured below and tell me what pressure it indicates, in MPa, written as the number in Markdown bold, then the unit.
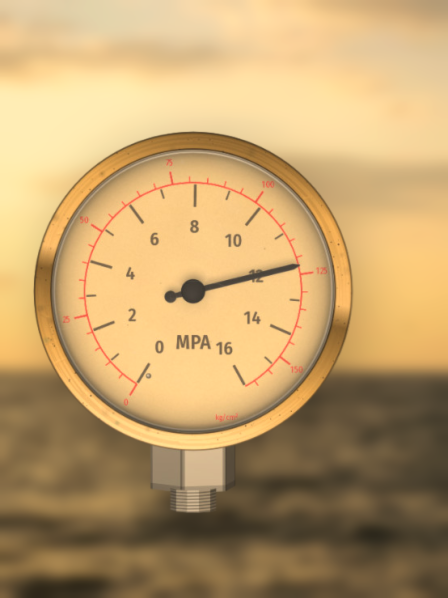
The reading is **12** MPa
